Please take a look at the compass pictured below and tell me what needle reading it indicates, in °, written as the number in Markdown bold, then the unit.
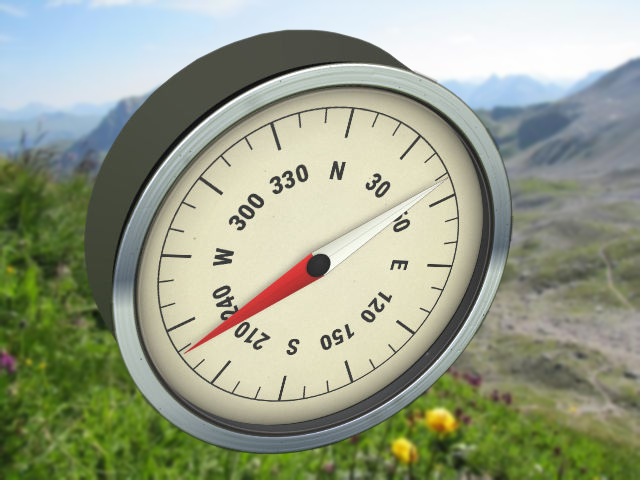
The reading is **230** °
